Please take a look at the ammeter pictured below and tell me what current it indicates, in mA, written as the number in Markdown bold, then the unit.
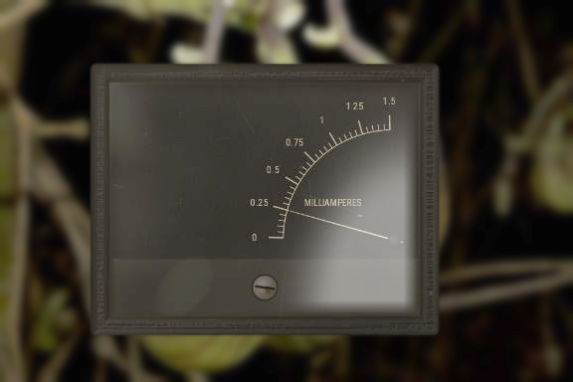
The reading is **0.25** mA
